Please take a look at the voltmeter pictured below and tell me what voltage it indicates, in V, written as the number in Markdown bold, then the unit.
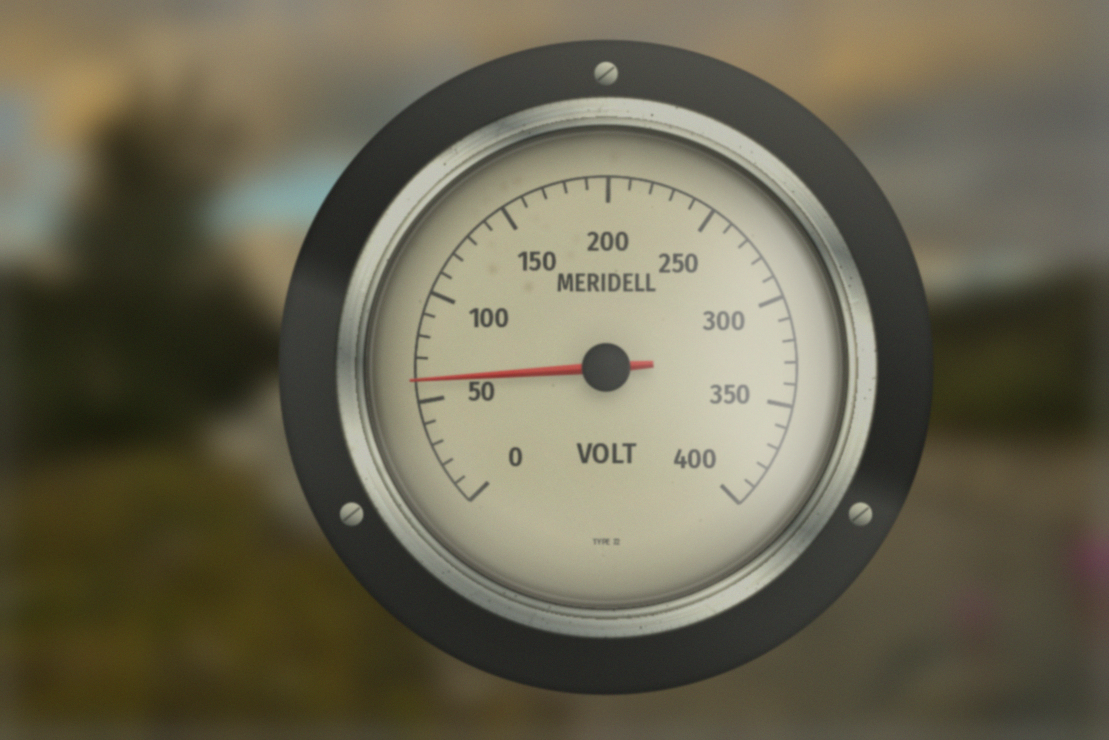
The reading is **60** V
